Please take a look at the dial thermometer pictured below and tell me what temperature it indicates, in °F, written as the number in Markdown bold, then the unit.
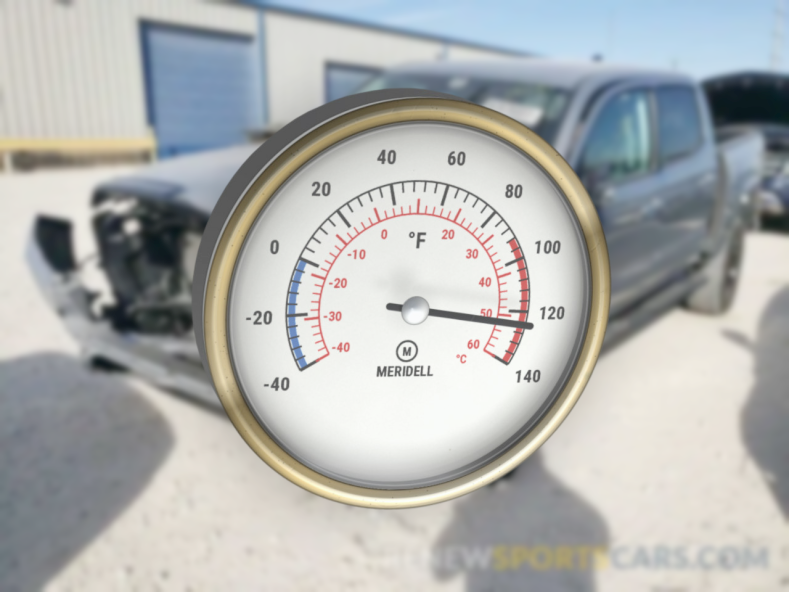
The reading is **124** °F
